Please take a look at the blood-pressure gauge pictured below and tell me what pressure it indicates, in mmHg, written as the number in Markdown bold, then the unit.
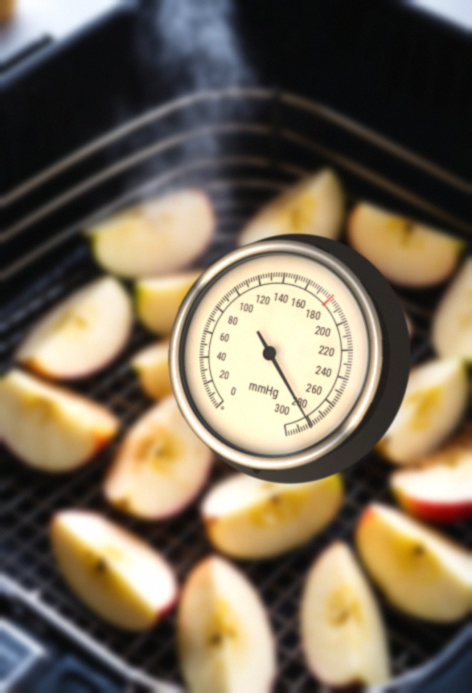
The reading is **280** mmHg
